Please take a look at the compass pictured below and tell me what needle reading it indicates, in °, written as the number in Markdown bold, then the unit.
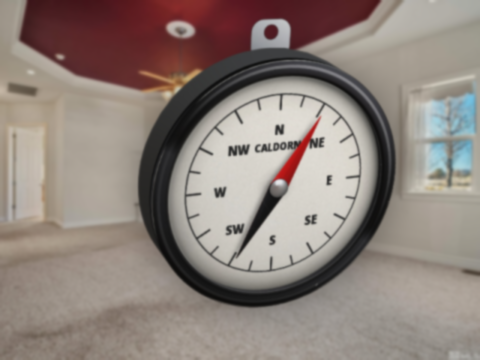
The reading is **30** °
